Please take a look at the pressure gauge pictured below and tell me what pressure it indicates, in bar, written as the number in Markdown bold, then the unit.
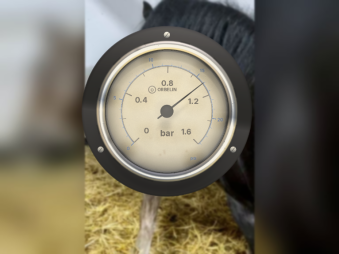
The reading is **1.1** bar
